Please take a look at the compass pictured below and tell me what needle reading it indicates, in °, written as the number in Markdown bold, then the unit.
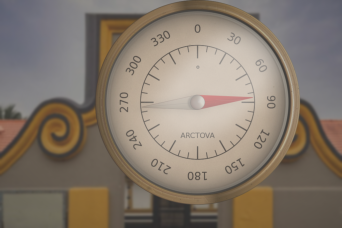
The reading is **85** °
